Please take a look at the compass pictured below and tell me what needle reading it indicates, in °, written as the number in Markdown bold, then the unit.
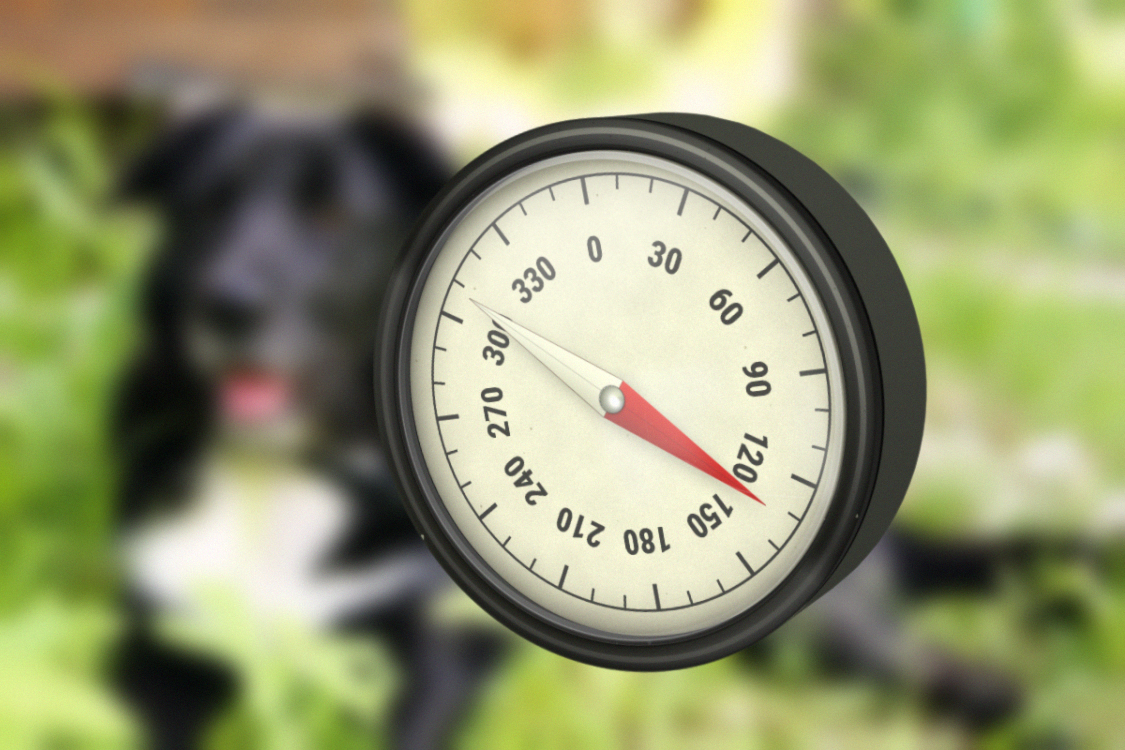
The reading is **130** °
